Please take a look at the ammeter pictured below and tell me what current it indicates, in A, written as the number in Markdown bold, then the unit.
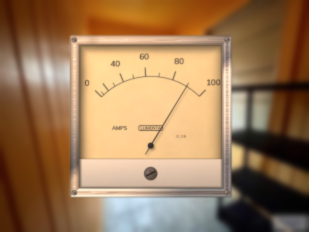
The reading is **90** A
